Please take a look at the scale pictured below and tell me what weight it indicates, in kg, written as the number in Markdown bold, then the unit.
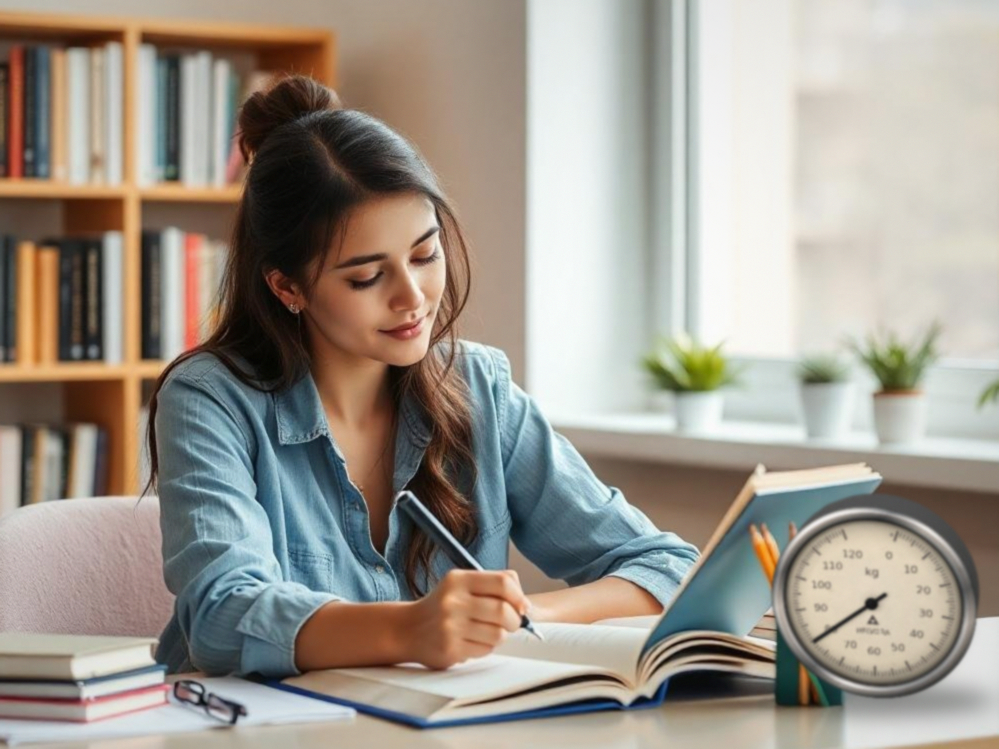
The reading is **80** kg
